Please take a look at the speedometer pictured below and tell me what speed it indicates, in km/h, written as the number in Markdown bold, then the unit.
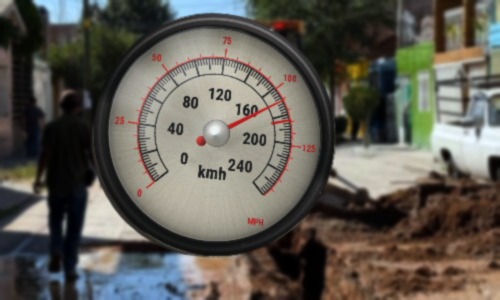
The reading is **170** km/h
